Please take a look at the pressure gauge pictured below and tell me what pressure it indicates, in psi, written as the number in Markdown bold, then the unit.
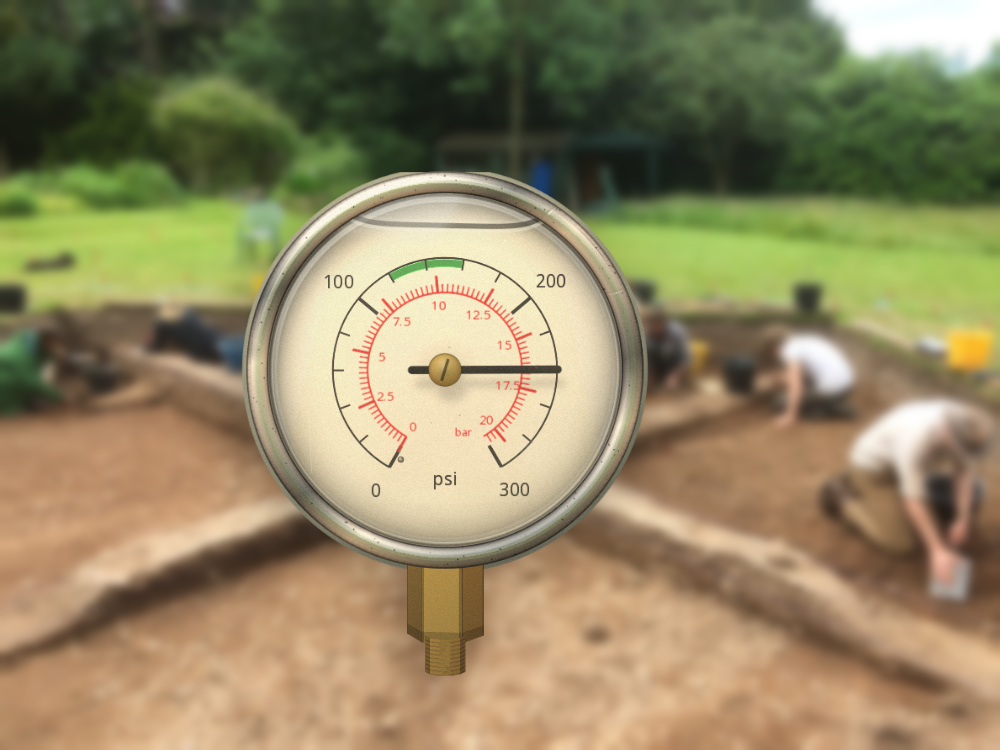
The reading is **240** psi
